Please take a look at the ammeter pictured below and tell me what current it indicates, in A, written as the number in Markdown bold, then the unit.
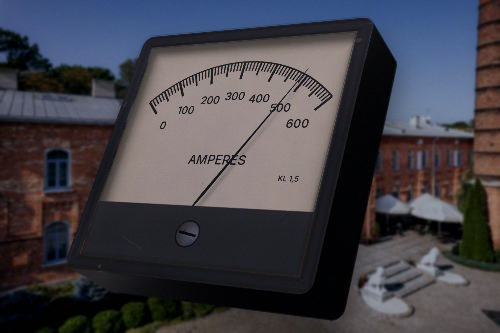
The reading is **500** A
